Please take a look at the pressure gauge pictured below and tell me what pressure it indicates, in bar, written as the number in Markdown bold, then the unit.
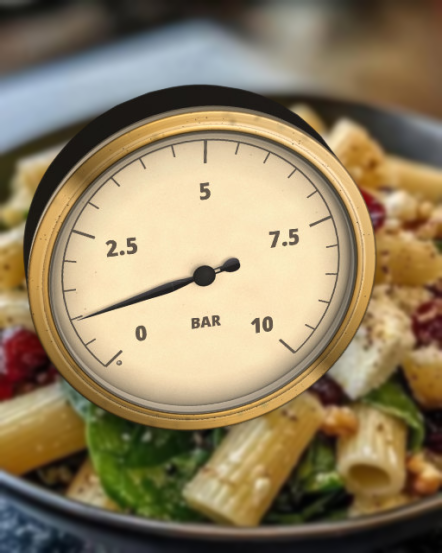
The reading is **1** bar
